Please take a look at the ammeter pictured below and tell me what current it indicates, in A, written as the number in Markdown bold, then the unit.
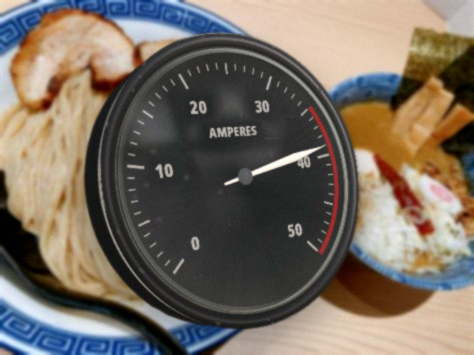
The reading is **39** A
